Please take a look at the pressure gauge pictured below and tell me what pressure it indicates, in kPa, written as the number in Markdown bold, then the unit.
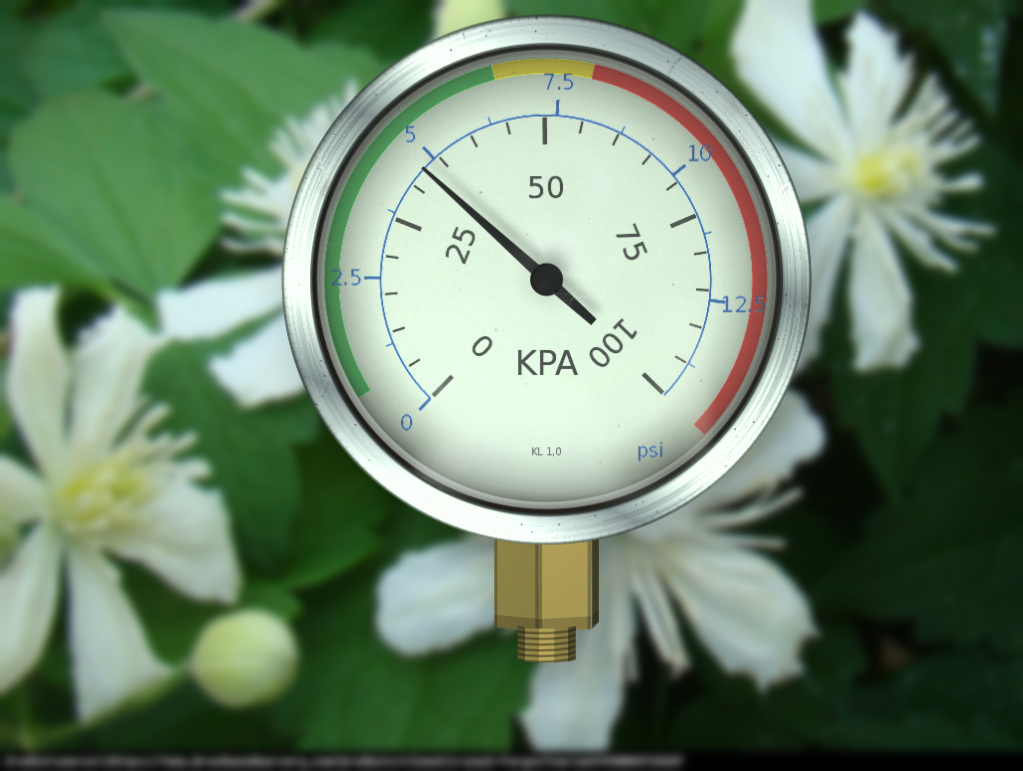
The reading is **32.5** kPa
